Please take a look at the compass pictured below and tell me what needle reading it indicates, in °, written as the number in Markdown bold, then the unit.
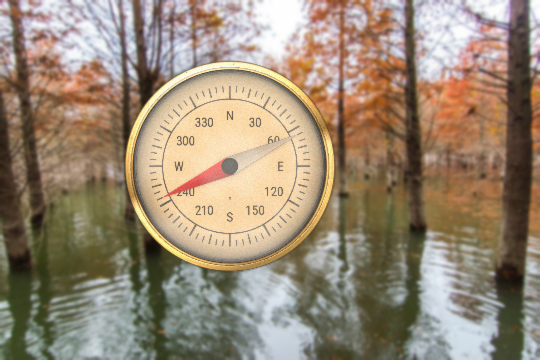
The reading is **245** °
